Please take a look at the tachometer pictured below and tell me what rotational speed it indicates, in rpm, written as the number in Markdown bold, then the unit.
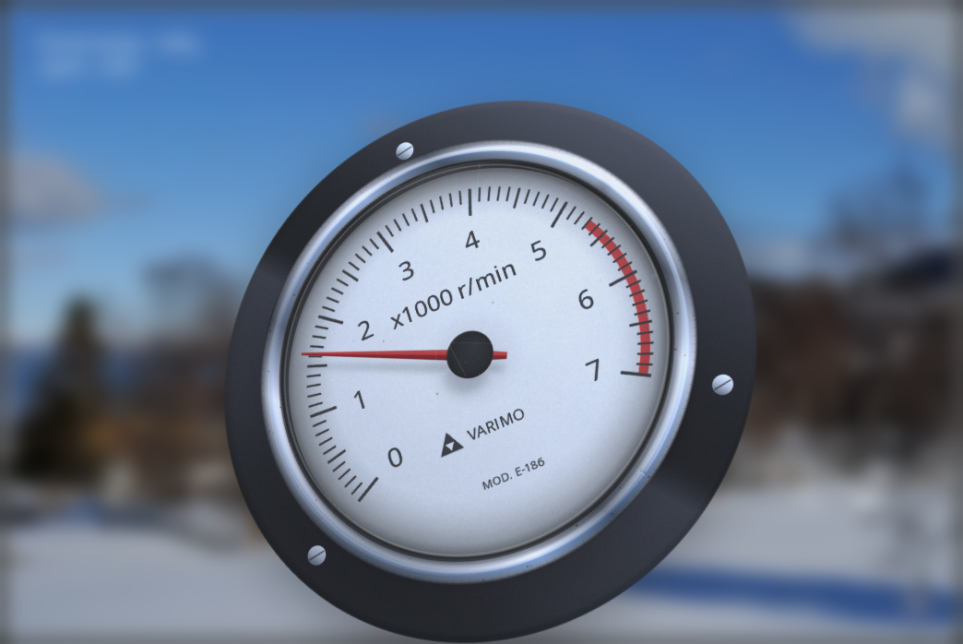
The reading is **1600** rpm
